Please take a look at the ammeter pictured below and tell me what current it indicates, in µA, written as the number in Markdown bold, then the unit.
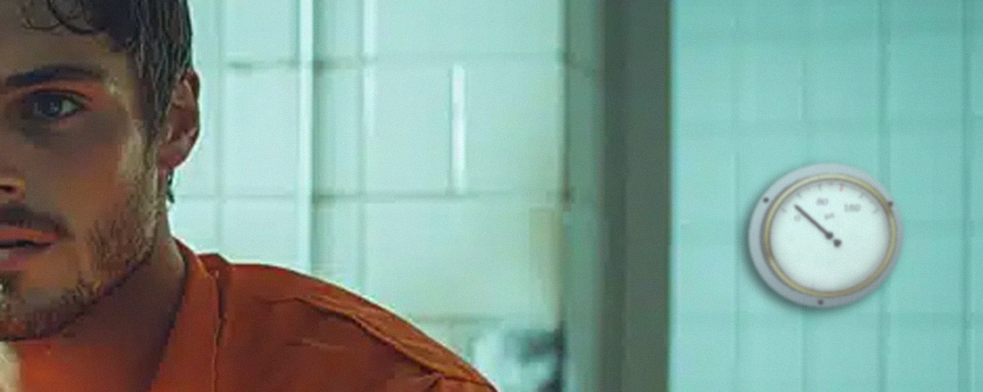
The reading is **20** µA
